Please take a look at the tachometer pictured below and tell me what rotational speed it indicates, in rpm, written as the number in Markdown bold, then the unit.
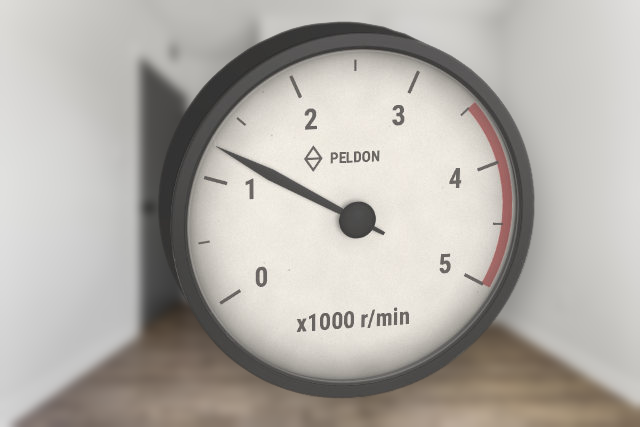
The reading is **1250** rpm
